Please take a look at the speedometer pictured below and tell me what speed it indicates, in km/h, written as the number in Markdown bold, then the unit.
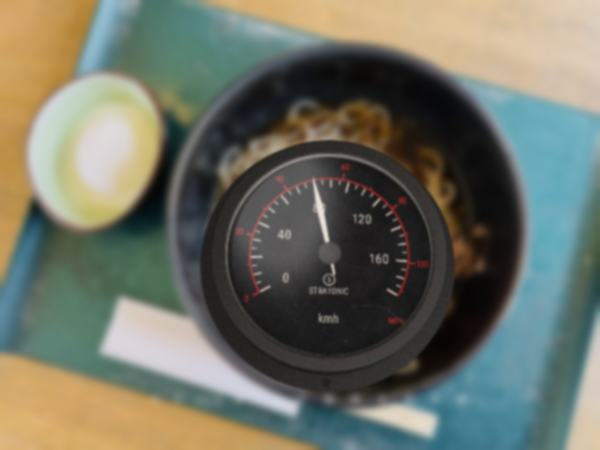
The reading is **80** km/h
